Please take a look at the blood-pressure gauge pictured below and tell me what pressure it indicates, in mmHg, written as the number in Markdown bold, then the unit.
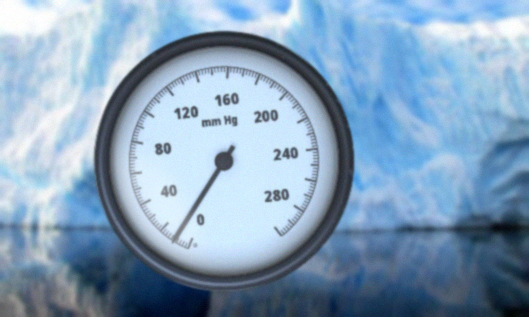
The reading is **10** mmHg
